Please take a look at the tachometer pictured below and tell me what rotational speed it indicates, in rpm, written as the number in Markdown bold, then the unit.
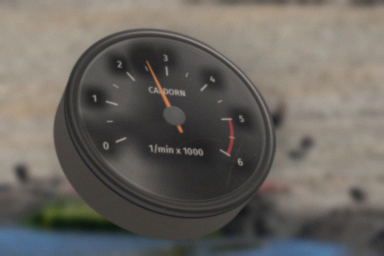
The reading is **2500** rpm
